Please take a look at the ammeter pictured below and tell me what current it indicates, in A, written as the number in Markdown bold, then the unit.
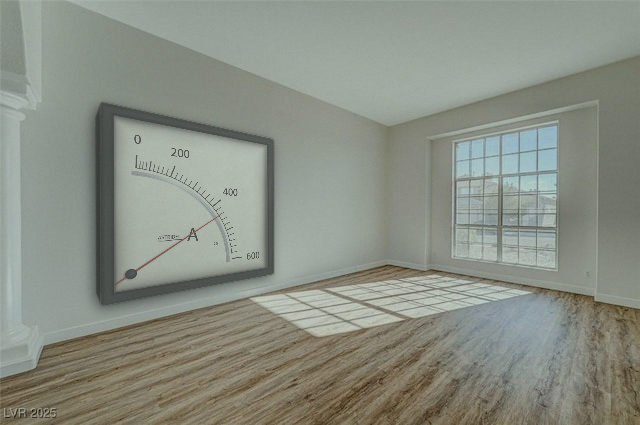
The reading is **440** A
